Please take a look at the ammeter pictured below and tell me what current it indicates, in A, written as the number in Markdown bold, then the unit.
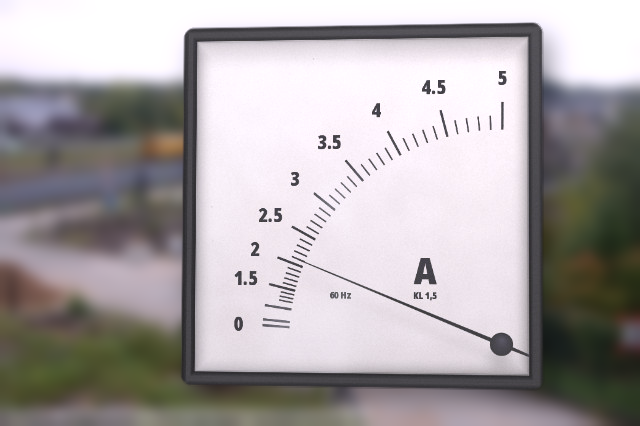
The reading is **2.1** A
